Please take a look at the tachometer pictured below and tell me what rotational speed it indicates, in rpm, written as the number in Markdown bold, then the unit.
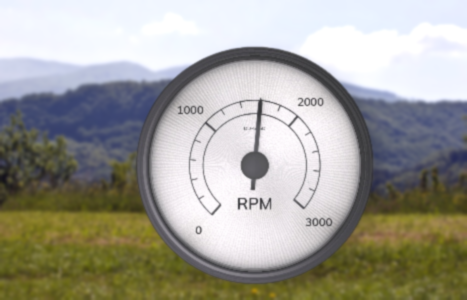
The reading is **1600** rpm
